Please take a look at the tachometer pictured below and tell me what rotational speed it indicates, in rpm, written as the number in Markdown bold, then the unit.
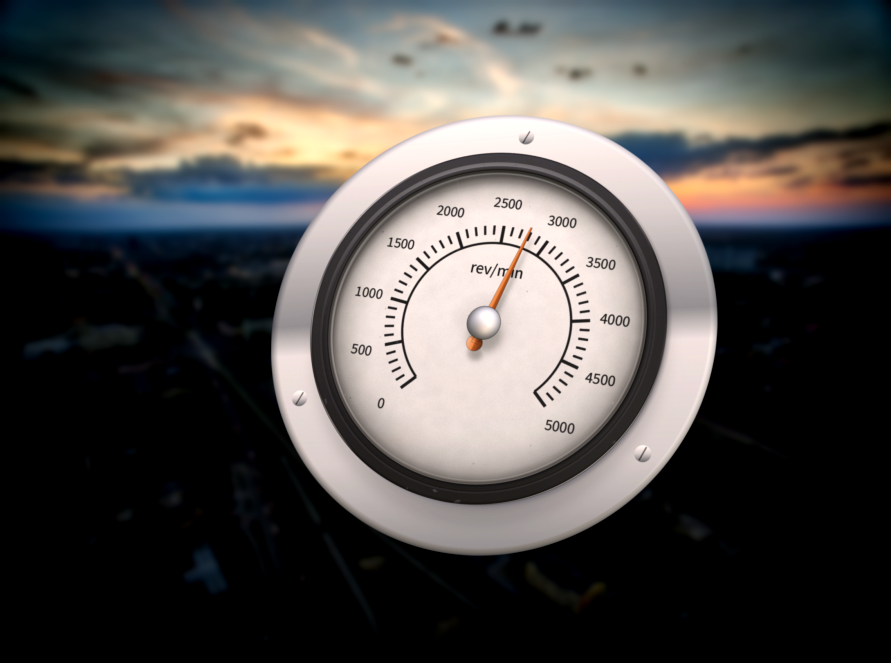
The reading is **2800** rpm
